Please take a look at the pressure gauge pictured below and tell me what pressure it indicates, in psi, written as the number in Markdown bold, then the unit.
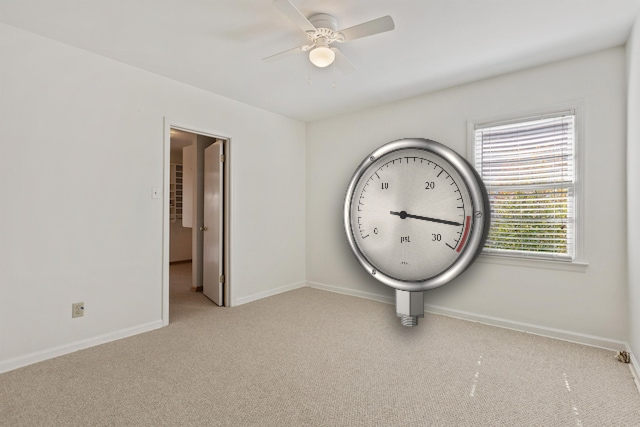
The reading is **27** psi
